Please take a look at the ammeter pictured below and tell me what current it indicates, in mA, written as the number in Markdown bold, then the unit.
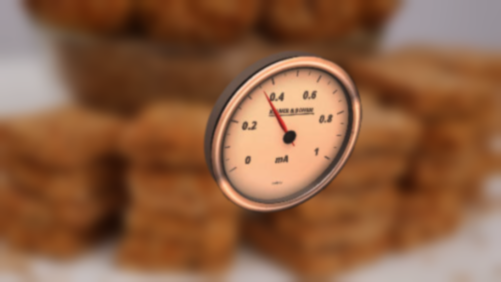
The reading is **0.35** mA
